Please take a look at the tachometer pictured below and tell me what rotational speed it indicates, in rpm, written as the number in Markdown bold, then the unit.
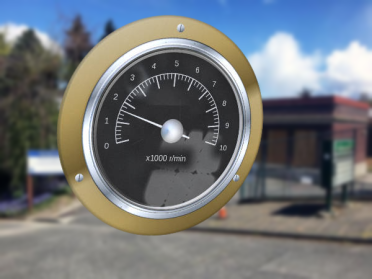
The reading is **1600** rpm
